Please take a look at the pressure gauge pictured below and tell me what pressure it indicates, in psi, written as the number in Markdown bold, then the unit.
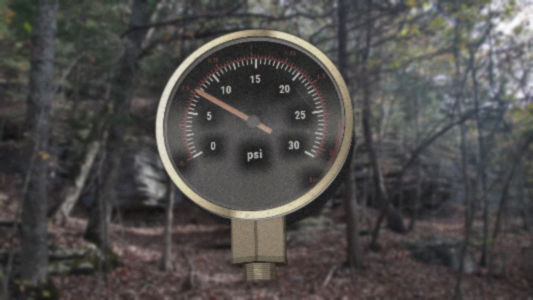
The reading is **7.5** psi
